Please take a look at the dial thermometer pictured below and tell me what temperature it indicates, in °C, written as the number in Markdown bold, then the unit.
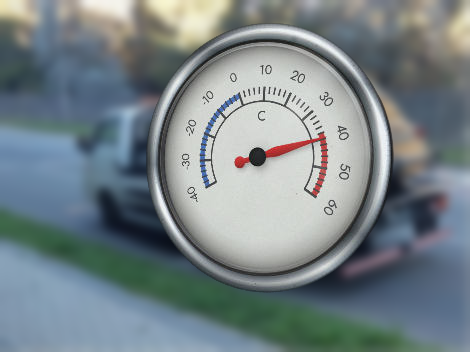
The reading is **40** °C
